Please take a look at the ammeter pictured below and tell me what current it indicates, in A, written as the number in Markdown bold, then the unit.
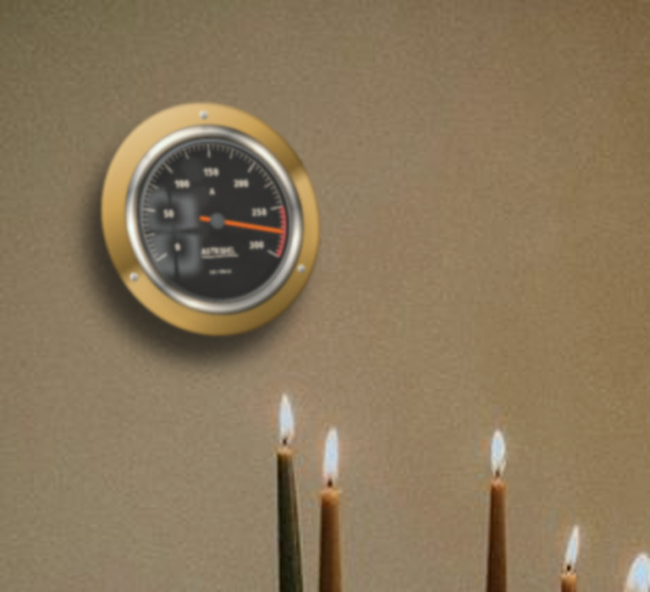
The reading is **275** A
